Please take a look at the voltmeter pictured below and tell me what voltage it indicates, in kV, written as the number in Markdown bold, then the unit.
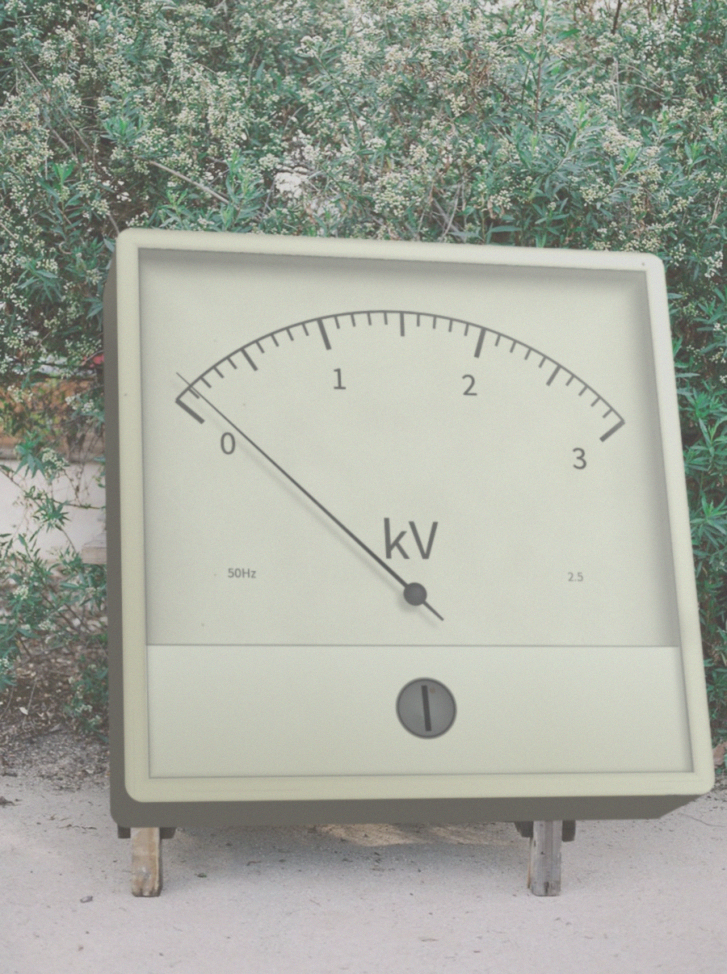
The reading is **0.1** kV
